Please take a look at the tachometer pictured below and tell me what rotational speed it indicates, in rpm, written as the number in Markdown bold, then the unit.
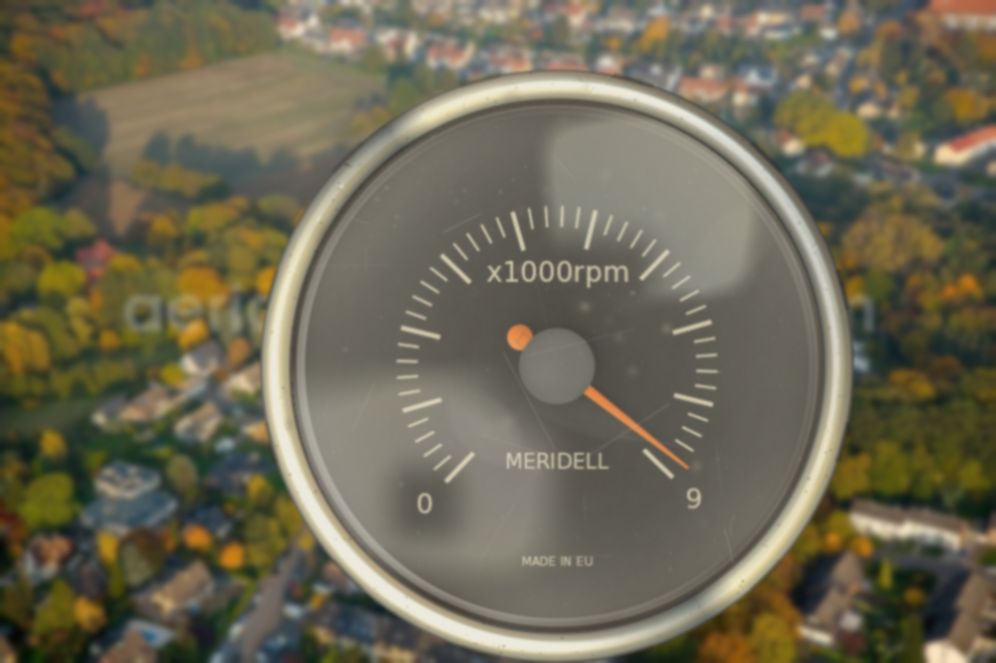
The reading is **8800** rpm
